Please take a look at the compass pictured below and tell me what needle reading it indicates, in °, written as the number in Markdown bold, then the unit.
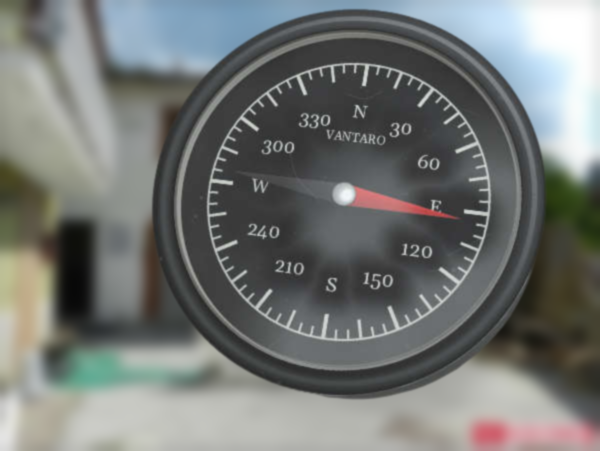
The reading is **95** °
